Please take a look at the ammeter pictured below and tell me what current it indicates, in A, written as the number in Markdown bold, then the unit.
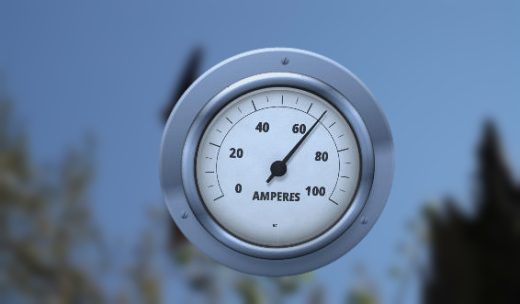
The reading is **65** A
